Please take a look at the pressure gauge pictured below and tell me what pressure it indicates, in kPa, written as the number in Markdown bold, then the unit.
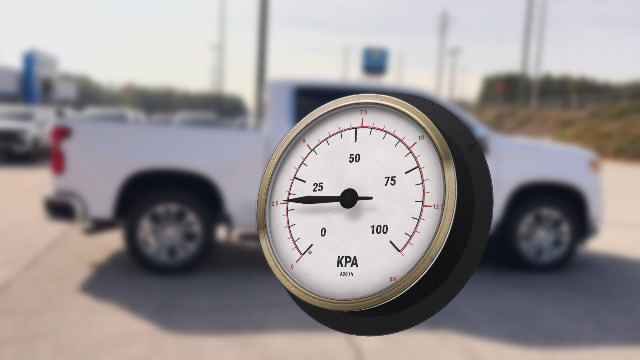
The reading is **17.5** kPa
